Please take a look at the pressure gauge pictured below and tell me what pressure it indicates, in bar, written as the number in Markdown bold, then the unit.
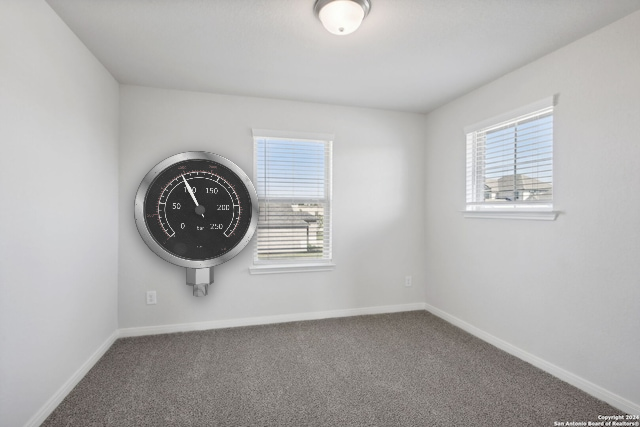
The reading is **100** bar
